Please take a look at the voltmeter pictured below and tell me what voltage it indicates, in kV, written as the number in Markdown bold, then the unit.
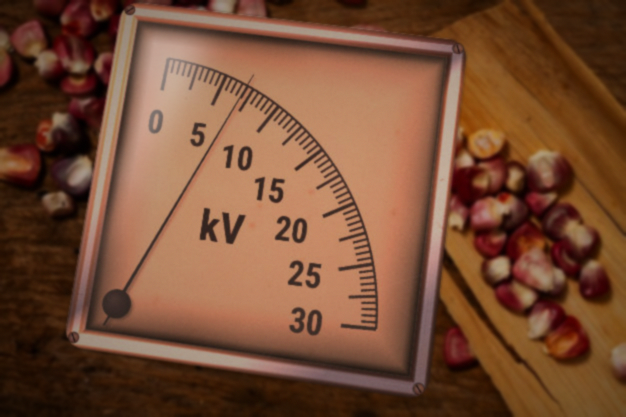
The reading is **7** kV
